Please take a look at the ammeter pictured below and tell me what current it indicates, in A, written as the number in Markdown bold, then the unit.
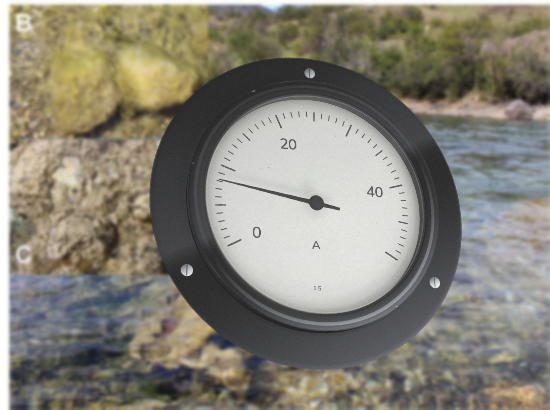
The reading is **8** A
